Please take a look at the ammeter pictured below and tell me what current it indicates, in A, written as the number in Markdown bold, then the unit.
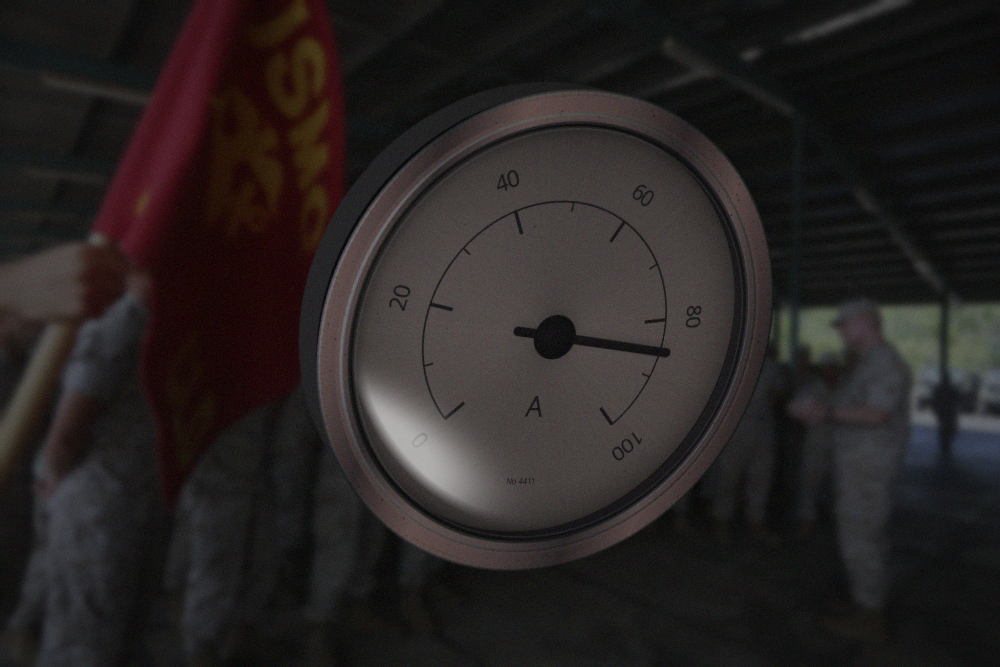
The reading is **85** A
